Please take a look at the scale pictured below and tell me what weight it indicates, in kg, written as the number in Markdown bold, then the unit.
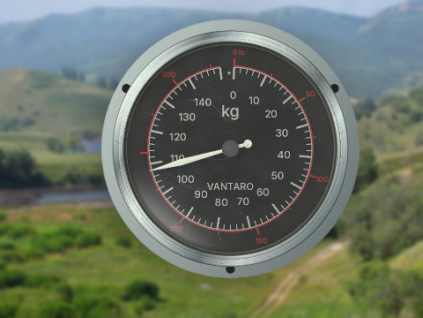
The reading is **108** kg
